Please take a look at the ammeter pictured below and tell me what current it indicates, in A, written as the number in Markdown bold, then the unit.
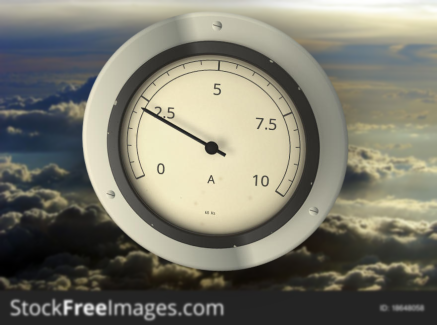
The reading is **2.25** A
